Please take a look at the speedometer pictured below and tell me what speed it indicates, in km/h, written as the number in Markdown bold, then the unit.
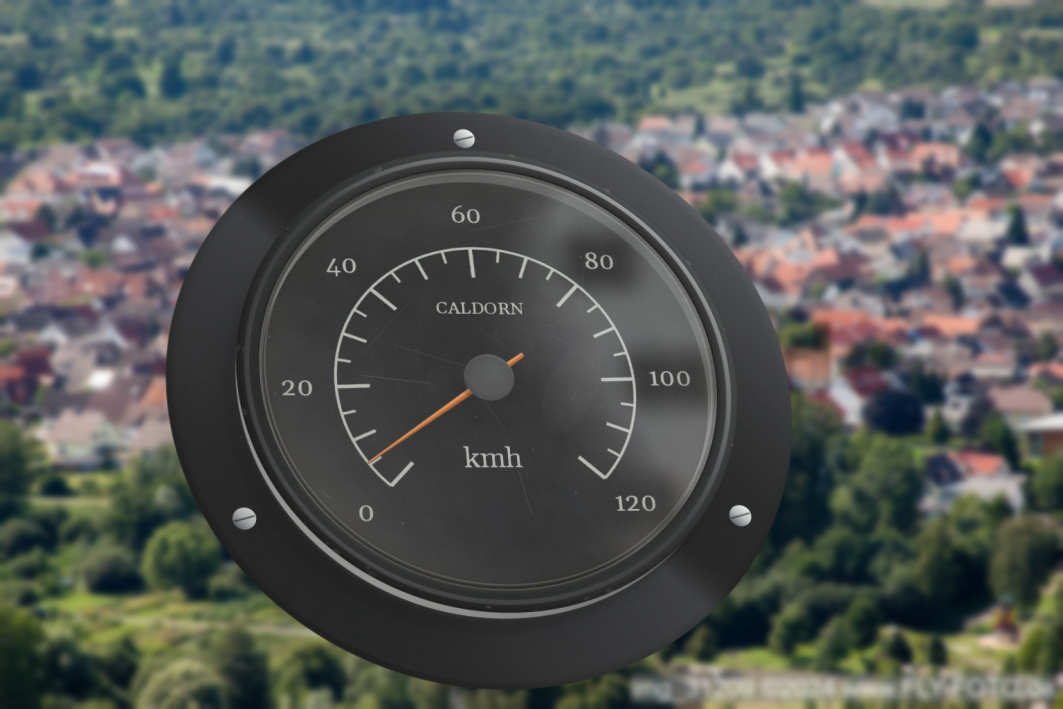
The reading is **5** km/h
